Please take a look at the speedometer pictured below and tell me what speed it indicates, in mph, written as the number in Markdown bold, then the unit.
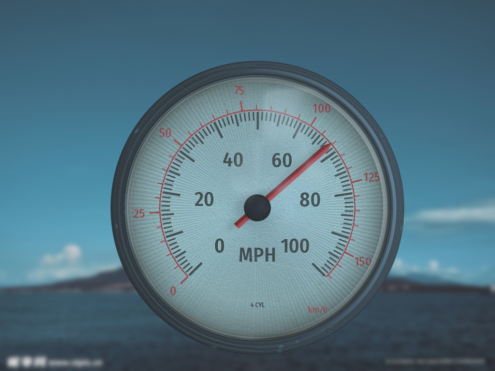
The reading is **68** mph
